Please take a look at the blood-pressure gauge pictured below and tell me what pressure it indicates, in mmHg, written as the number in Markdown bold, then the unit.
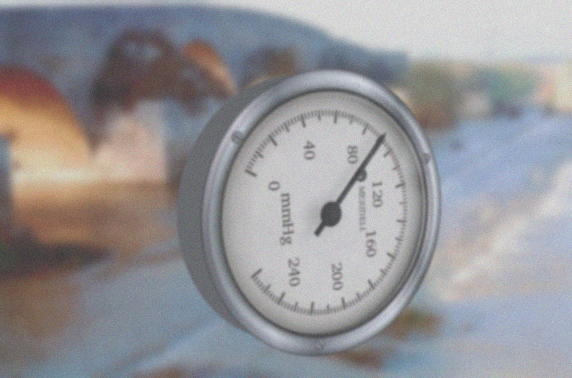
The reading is **90** mmHg
